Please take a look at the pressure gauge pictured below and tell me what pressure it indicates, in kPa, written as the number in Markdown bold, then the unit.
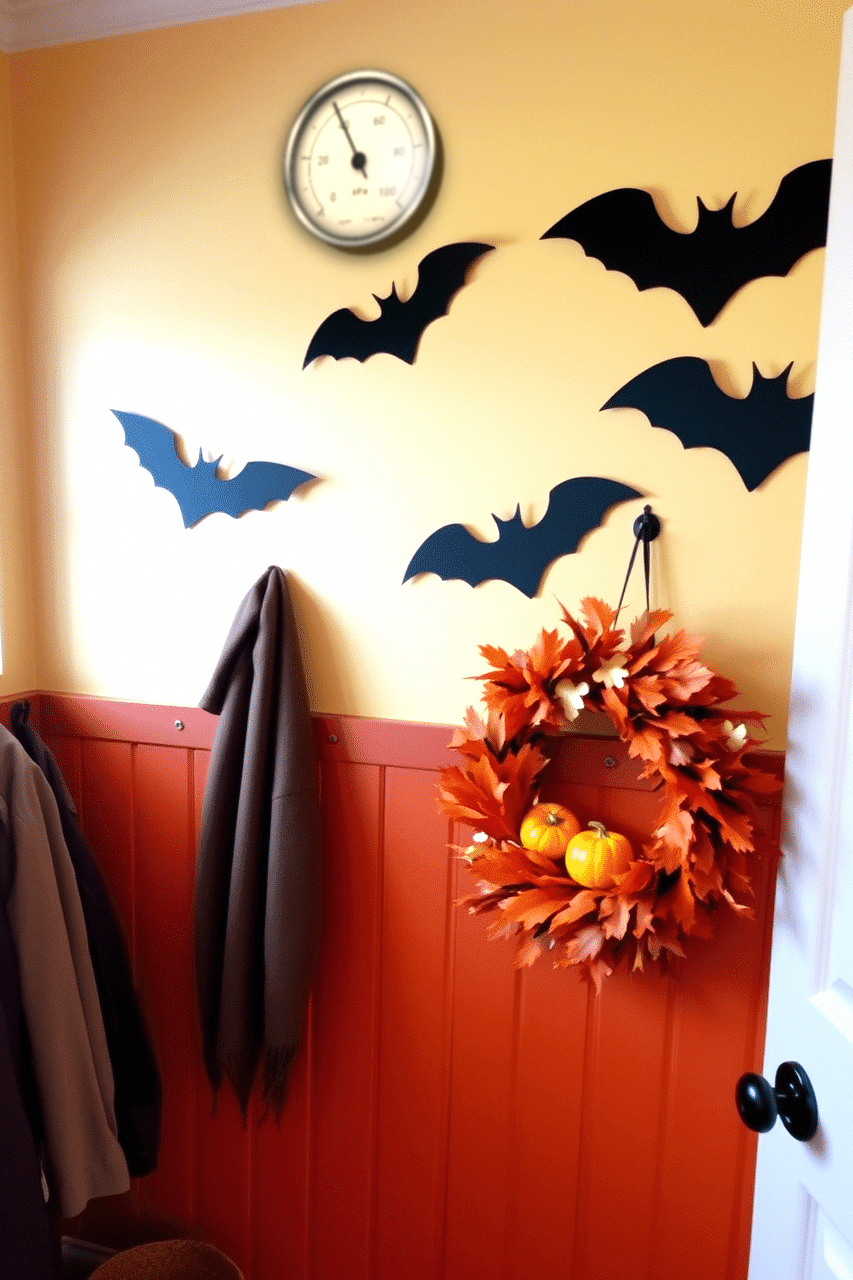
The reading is **40** kPa
